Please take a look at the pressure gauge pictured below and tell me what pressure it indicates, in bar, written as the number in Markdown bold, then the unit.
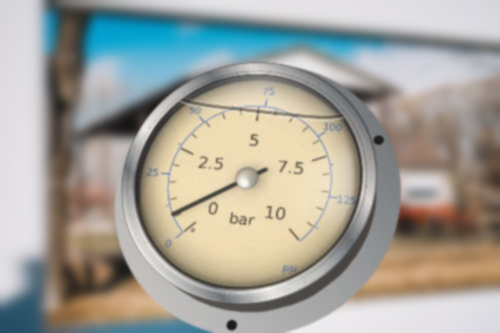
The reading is **0.5** bar
